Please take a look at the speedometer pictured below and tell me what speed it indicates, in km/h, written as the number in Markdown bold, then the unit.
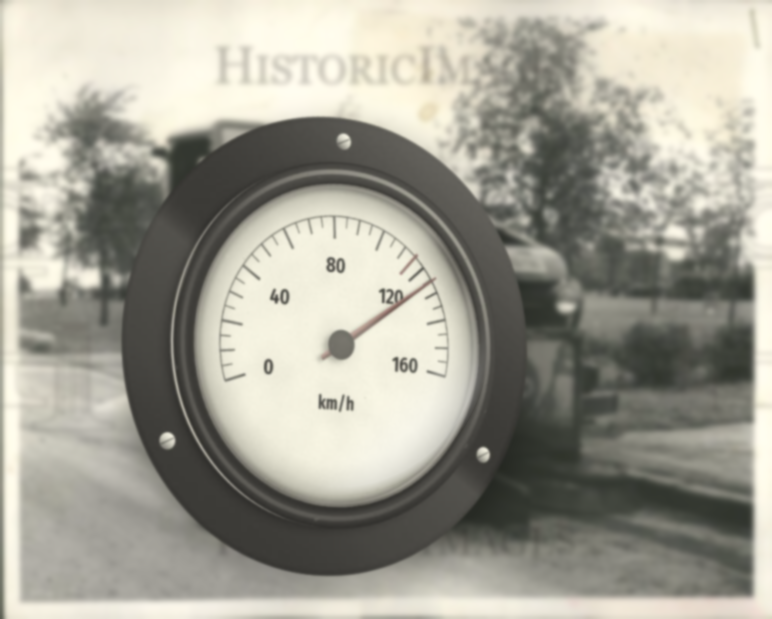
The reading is **125** km/h
